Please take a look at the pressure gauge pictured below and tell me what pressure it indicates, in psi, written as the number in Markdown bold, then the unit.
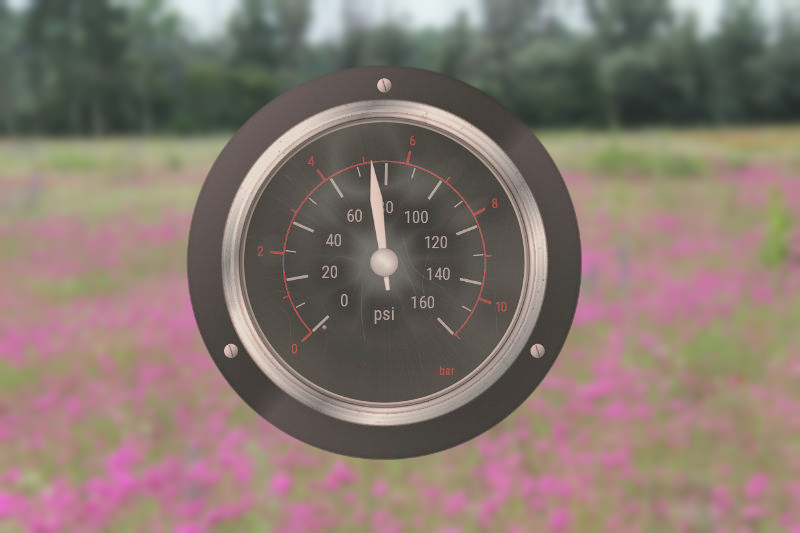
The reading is **75** psi
